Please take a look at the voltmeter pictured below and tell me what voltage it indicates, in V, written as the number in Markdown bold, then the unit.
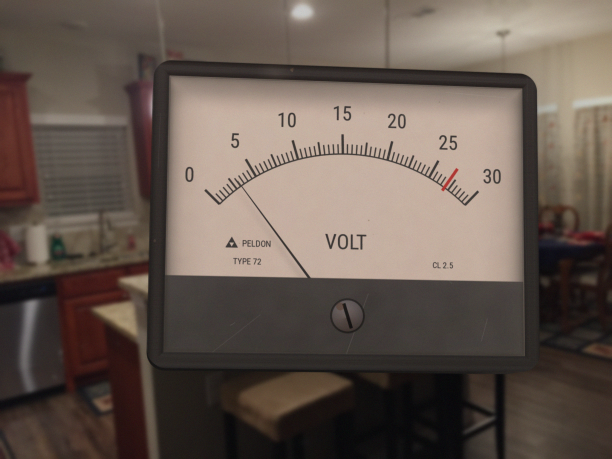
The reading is **3** V
